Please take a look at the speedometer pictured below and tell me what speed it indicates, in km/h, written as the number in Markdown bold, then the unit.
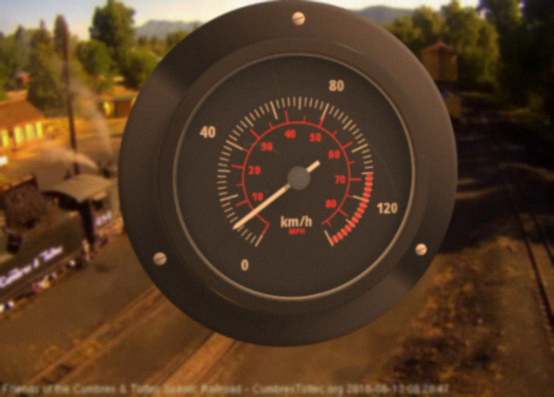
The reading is **10** km/h
